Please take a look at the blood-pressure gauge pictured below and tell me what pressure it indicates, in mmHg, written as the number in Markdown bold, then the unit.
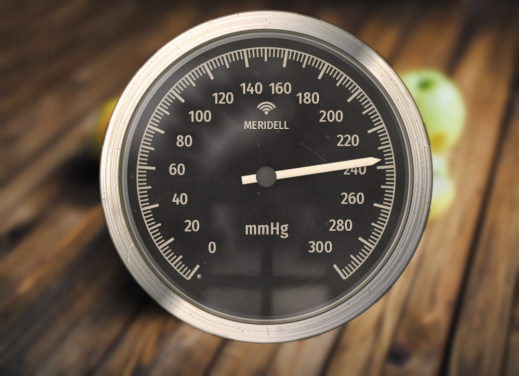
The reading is **236** mmHg
